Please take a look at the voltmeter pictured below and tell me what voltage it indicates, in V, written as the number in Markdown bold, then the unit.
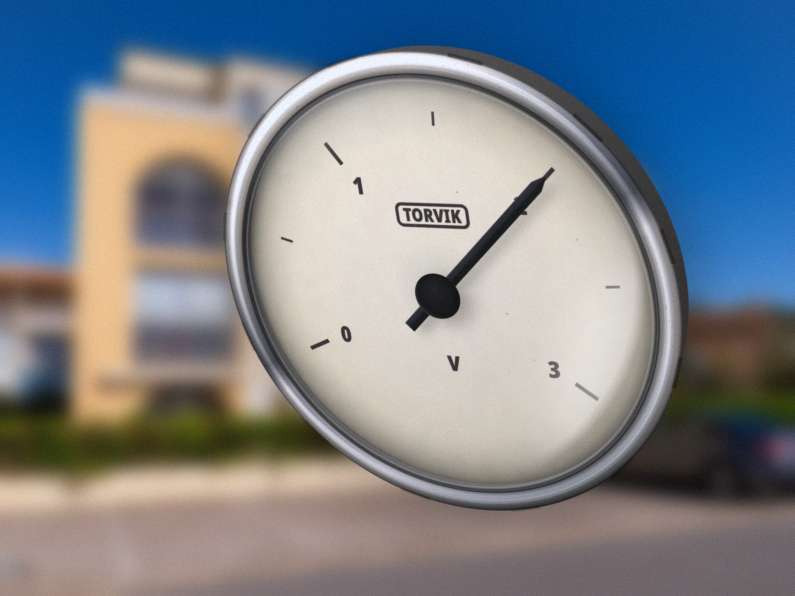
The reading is **2** V
